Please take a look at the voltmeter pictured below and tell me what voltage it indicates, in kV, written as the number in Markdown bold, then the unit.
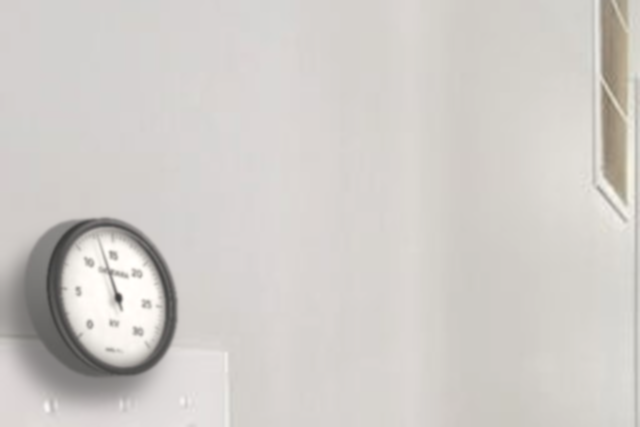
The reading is **12.5** kV
